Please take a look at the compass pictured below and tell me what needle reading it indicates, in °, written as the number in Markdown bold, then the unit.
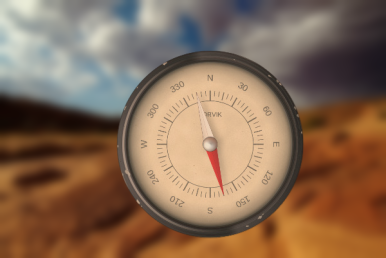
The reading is **165** °
